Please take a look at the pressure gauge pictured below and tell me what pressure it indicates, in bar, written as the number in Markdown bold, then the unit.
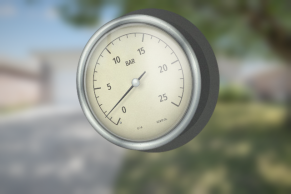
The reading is **1.5** bar
